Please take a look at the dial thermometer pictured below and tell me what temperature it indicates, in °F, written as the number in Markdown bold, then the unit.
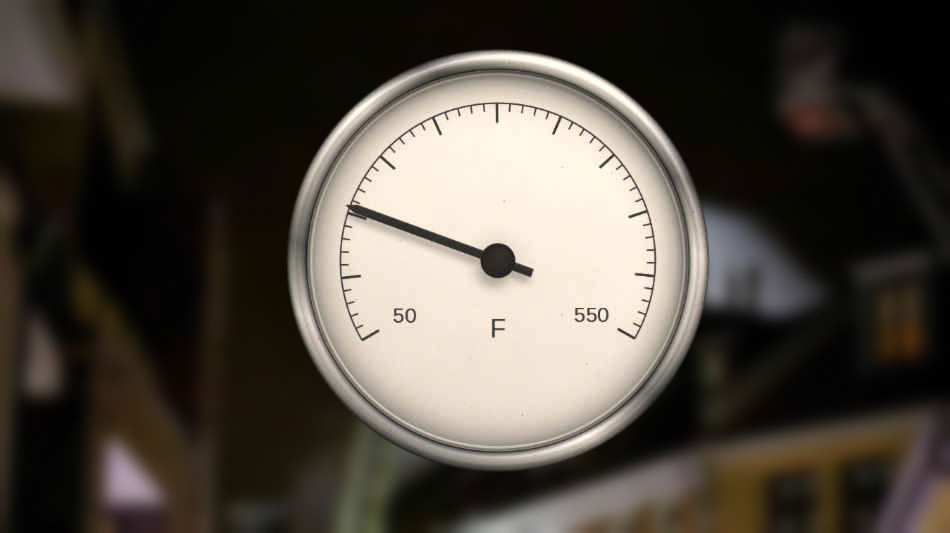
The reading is **155** °F
